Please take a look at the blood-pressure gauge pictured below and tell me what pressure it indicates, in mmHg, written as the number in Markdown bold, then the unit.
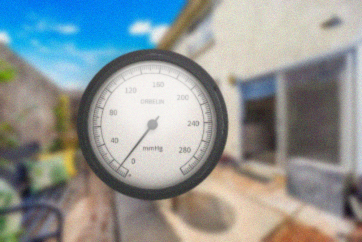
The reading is **10** mmHg
